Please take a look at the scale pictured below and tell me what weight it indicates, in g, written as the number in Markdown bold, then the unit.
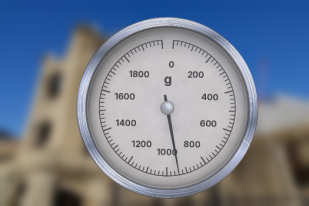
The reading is **940** g
